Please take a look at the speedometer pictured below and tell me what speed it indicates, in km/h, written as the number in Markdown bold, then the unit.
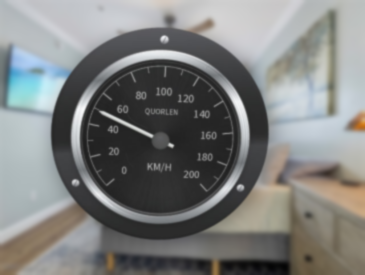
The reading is **50** km/h
